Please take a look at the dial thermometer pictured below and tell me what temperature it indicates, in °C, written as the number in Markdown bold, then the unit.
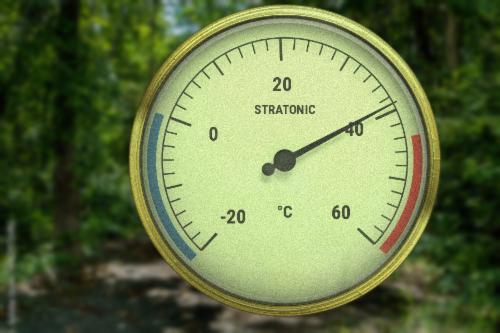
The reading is **39** °C
